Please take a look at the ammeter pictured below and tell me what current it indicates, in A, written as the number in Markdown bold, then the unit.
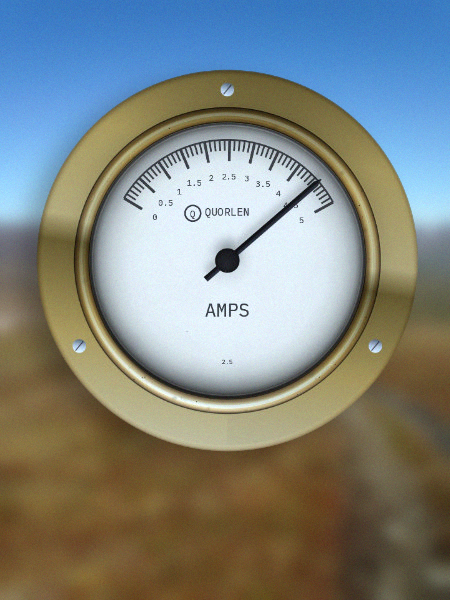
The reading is **4.5** A
